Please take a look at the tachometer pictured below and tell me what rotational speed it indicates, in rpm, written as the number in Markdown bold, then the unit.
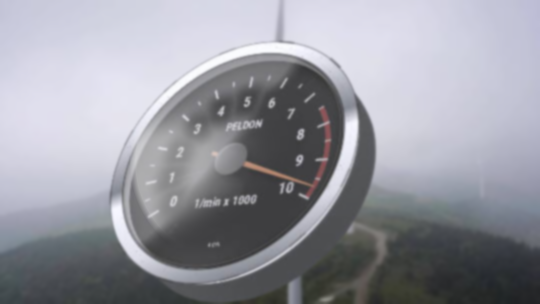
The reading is **9750** rpm
